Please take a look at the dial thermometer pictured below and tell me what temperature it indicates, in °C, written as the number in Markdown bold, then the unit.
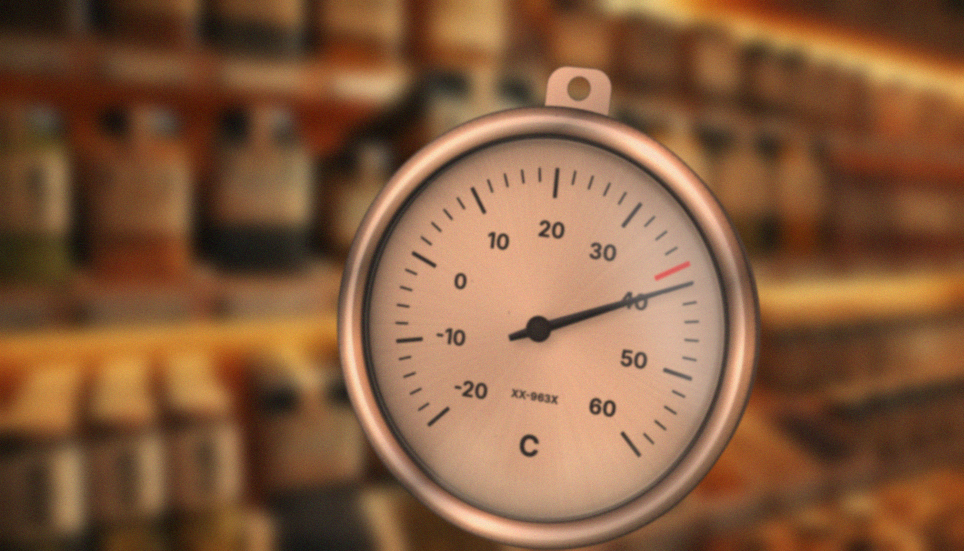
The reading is **40** °C
